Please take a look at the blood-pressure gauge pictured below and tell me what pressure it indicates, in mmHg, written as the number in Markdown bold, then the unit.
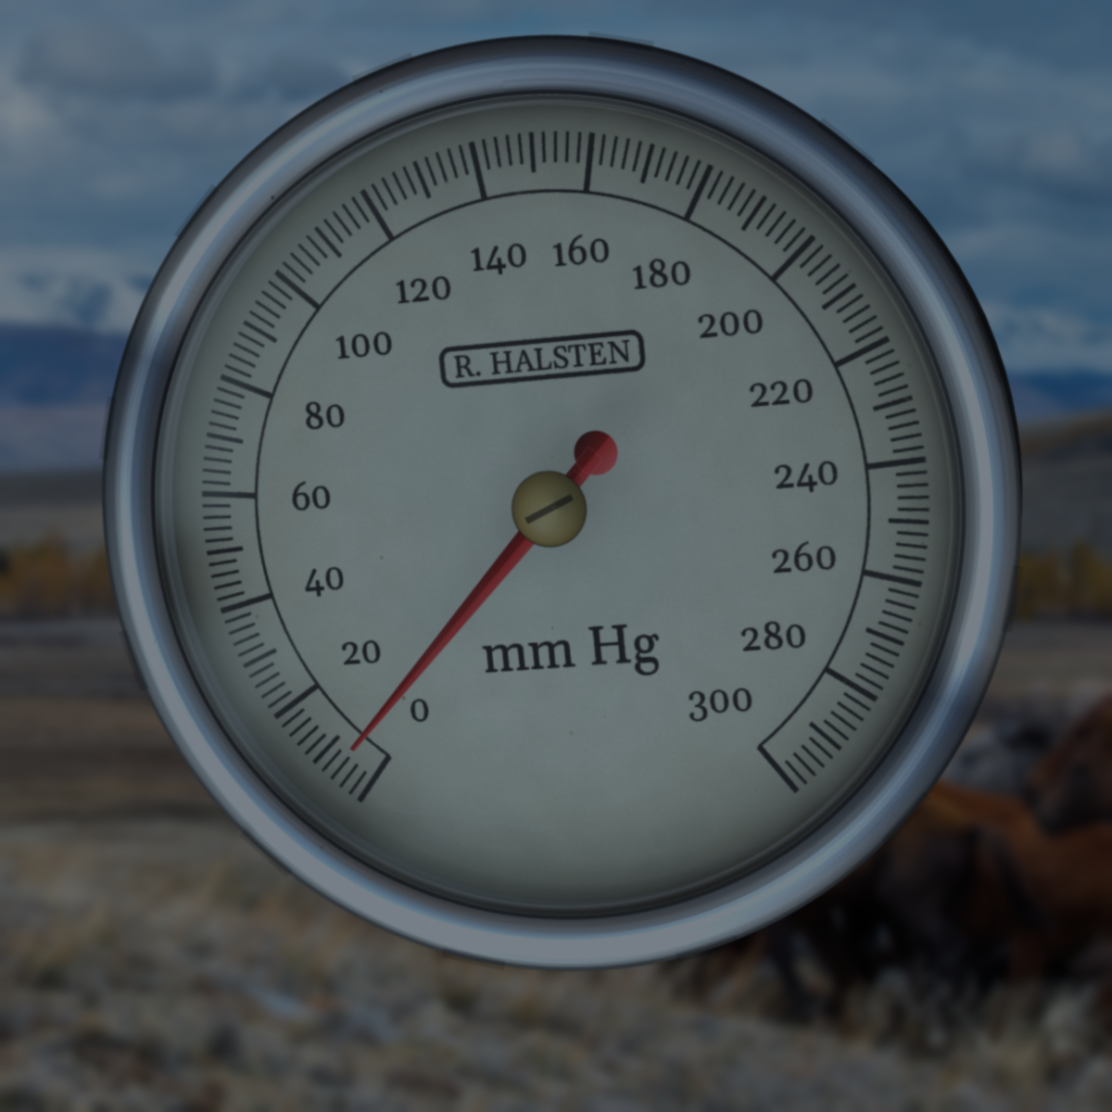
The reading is **6** mmHg
